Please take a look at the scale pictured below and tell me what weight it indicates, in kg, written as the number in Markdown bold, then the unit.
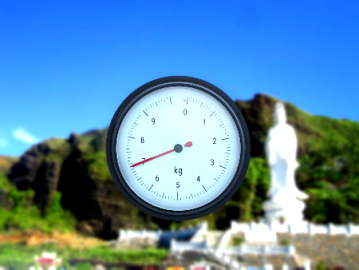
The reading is **7** kg
